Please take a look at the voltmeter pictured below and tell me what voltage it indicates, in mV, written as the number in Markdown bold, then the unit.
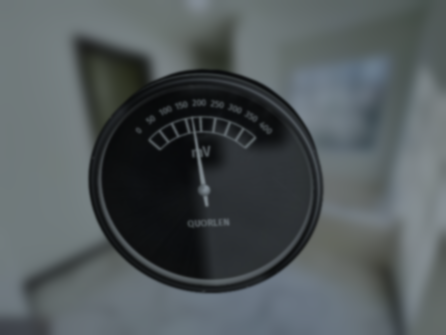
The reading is **175** mV
